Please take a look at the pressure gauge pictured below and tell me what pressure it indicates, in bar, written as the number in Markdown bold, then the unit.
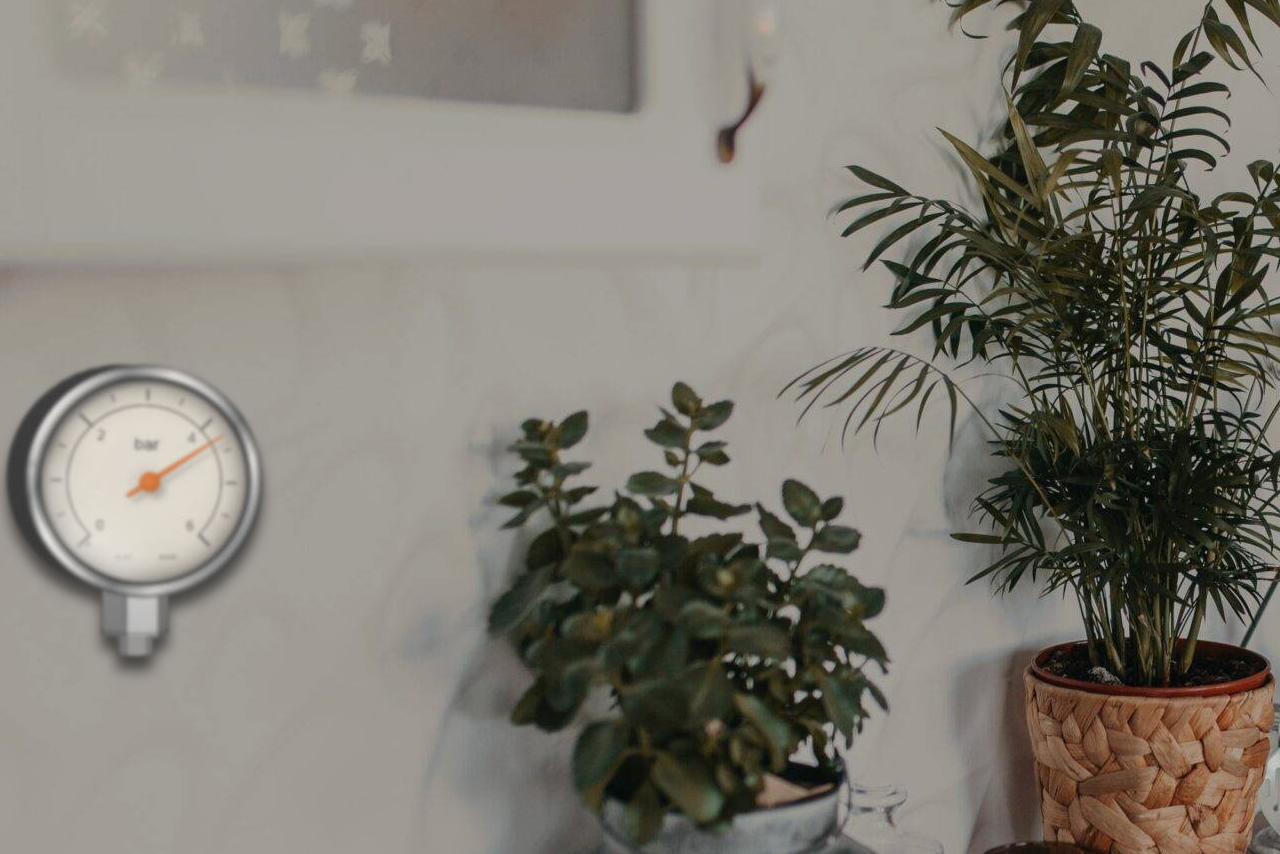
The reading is **4.25** bar
